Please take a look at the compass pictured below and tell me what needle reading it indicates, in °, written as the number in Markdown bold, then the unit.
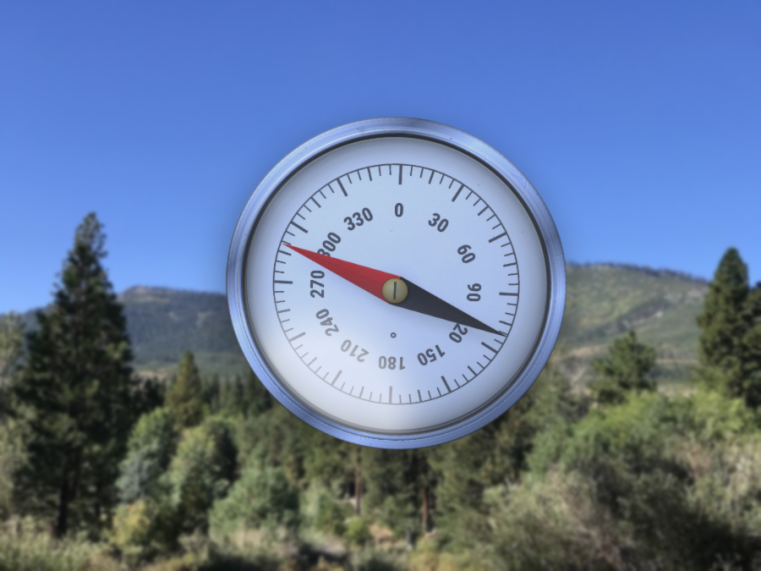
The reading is **290** °
